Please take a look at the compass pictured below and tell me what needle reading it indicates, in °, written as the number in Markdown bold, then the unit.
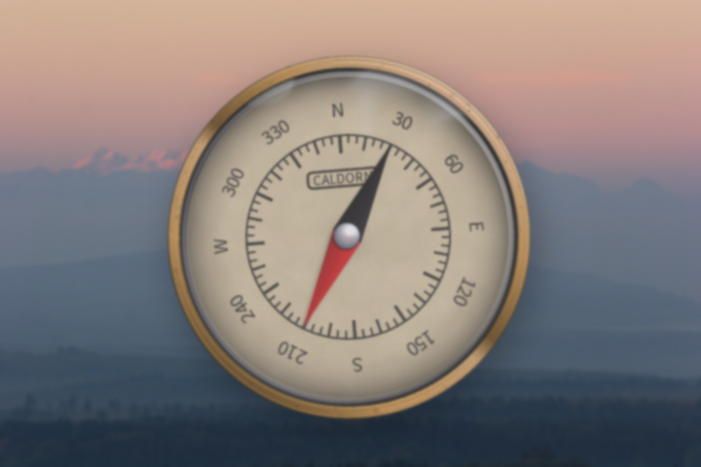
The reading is **210** °
